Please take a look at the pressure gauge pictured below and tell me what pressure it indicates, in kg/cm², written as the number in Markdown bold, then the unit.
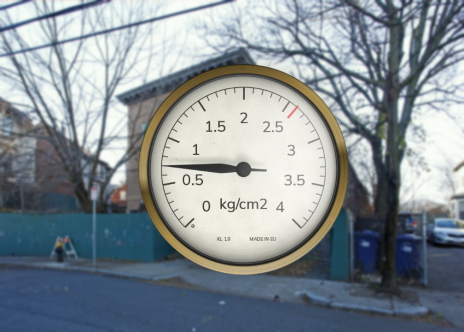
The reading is **0.7** kg/cm²
